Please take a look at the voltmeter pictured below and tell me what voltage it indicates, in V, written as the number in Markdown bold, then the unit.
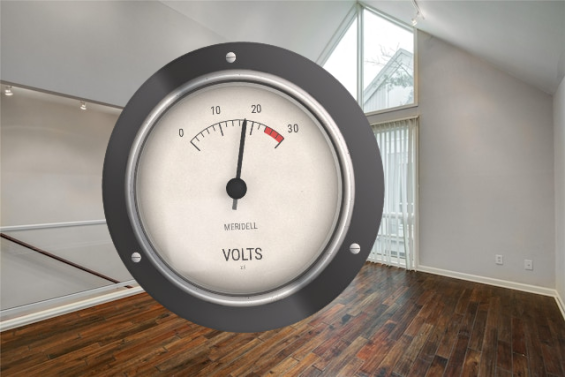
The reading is **18** V
